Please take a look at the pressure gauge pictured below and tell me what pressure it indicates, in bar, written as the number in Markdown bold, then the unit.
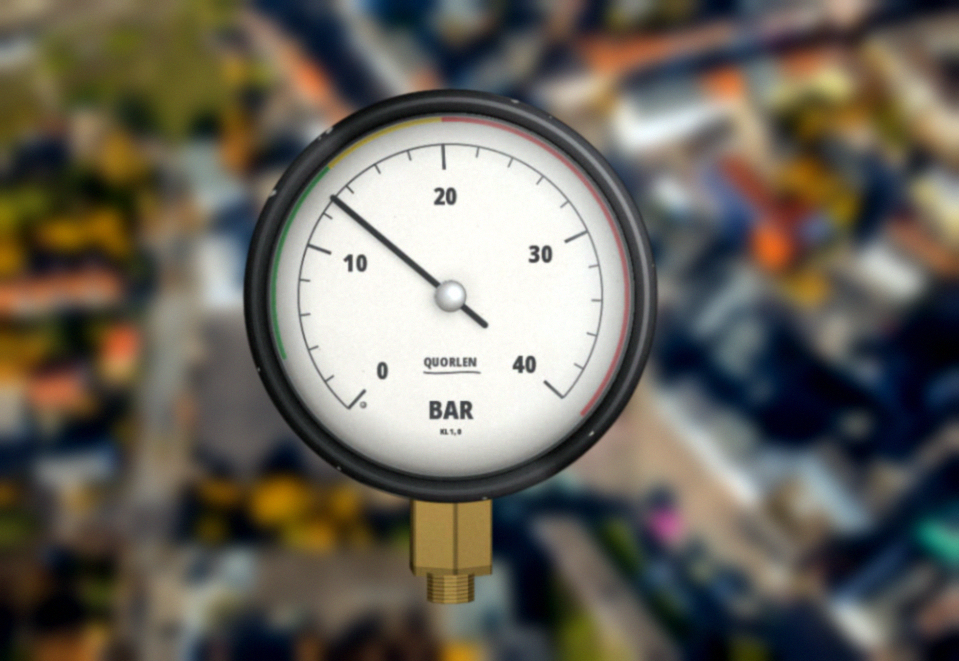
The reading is **13** bar
